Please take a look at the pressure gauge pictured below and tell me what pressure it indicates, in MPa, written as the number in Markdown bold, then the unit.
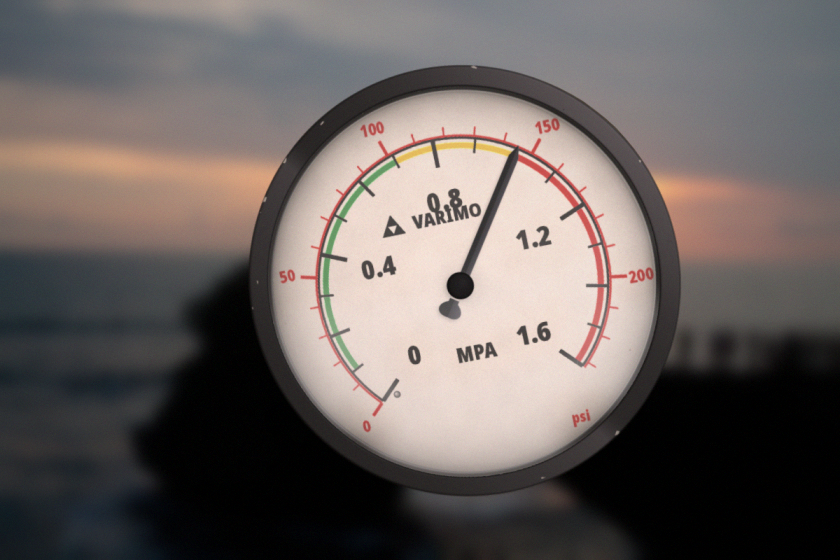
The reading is **1** MPa
